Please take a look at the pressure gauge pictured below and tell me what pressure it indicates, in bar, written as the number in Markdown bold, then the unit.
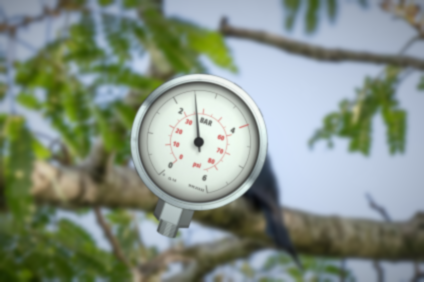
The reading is **2.5** bar
